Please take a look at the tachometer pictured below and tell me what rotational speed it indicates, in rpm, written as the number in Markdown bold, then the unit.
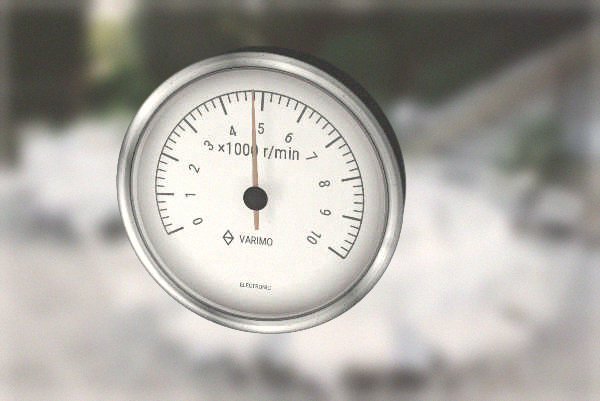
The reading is **4800** rpm
